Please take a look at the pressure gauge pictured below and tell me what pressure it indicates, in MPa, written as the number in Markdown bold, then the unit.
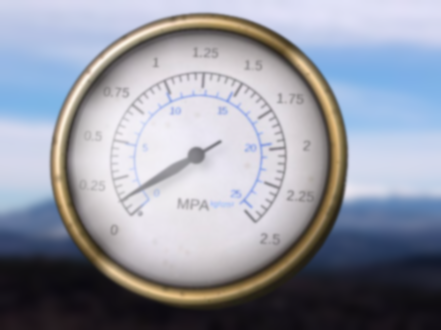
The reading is **0.1** MPa
